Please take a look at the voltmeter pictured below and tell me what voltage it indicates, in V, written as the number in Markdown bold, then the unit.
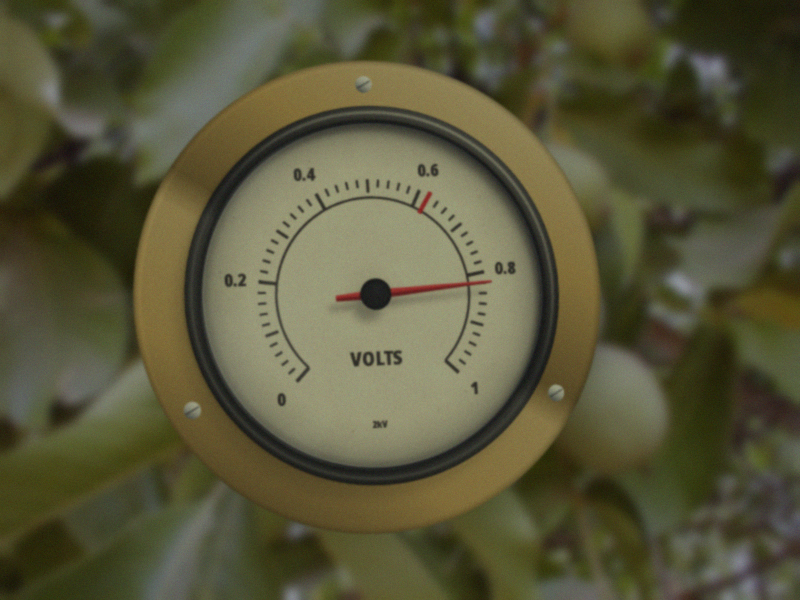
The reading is **0.82** V
